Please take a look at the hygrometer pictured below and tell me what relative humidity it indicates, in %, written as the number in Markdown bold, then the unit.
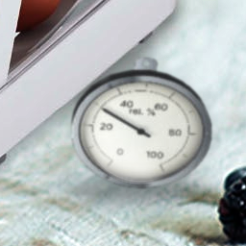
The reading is **30** %
